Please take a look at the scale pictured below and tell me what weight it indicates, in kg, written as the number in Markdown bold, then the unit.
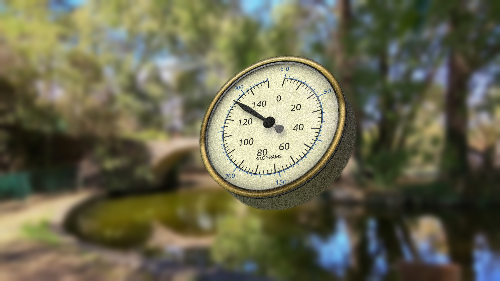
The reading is **130** kg
